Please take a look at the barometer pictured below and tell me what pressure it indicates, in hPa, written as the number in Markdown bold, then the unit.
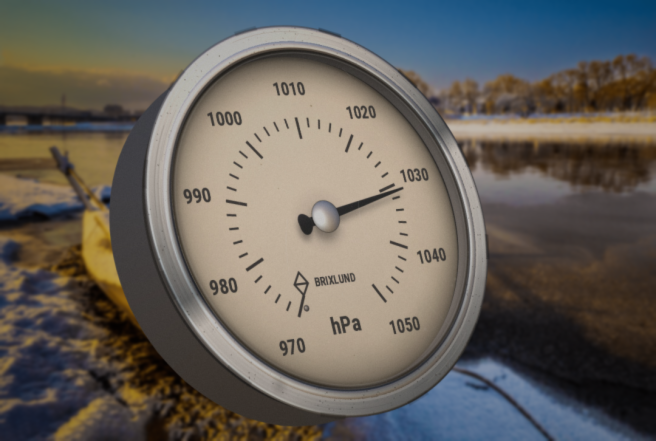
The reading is **1031** hPa
